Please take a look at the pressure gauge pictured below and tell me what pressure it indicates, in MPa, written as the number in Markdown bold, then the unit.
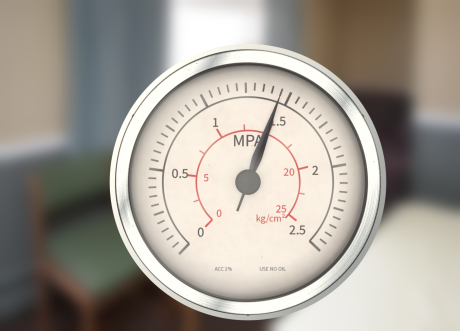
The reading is **1.45** MPa
